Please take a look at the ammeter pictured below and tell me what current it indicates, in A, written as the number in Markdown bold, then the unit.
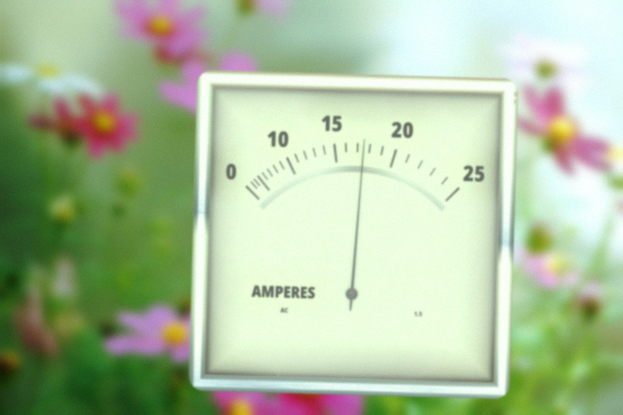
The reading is **17.5** A
